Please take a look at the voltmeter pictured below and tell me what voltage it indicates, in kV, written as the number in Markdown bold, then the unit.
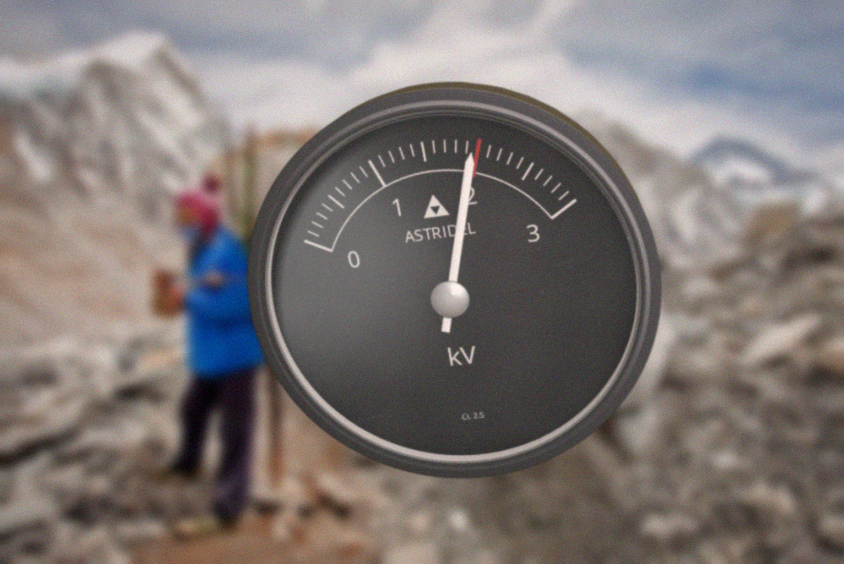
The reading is **1.95** kV
